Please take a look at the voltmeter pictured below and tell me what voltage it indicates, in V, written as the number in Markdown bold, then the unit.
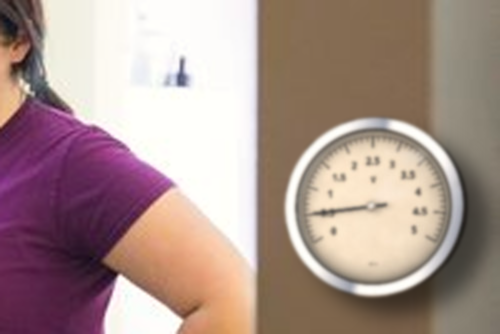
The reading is **0.5** V
